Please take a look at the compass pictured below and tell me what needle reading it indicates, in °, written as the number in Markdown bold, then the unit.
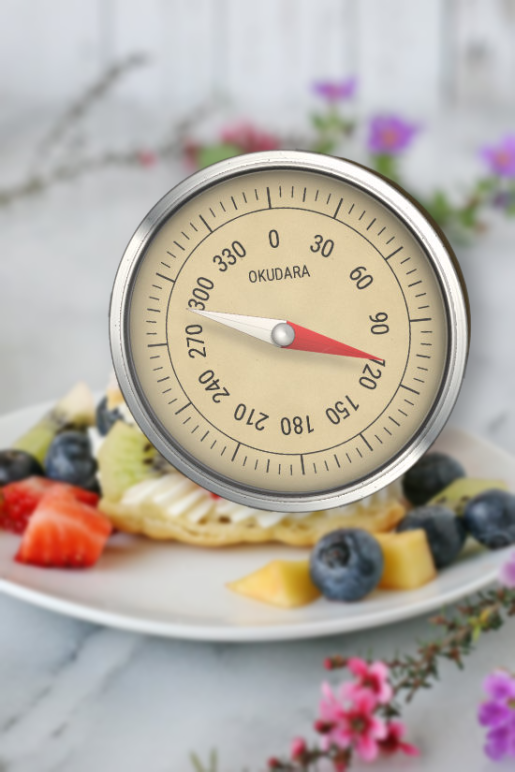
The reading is **110** °
